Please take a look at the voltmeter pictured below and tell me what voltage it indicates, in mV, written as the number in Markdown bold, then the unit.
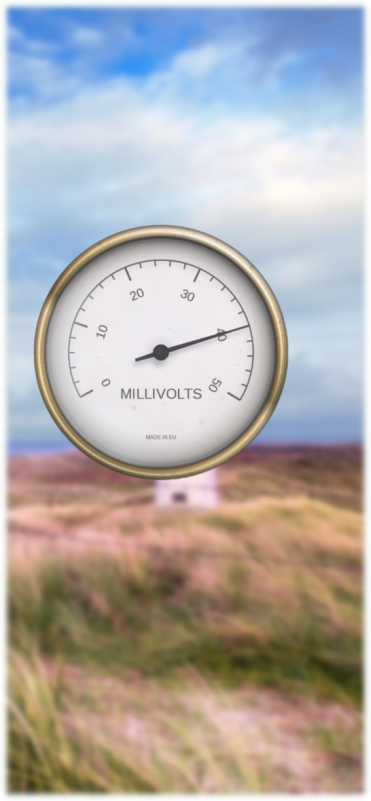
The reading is **40** mV
